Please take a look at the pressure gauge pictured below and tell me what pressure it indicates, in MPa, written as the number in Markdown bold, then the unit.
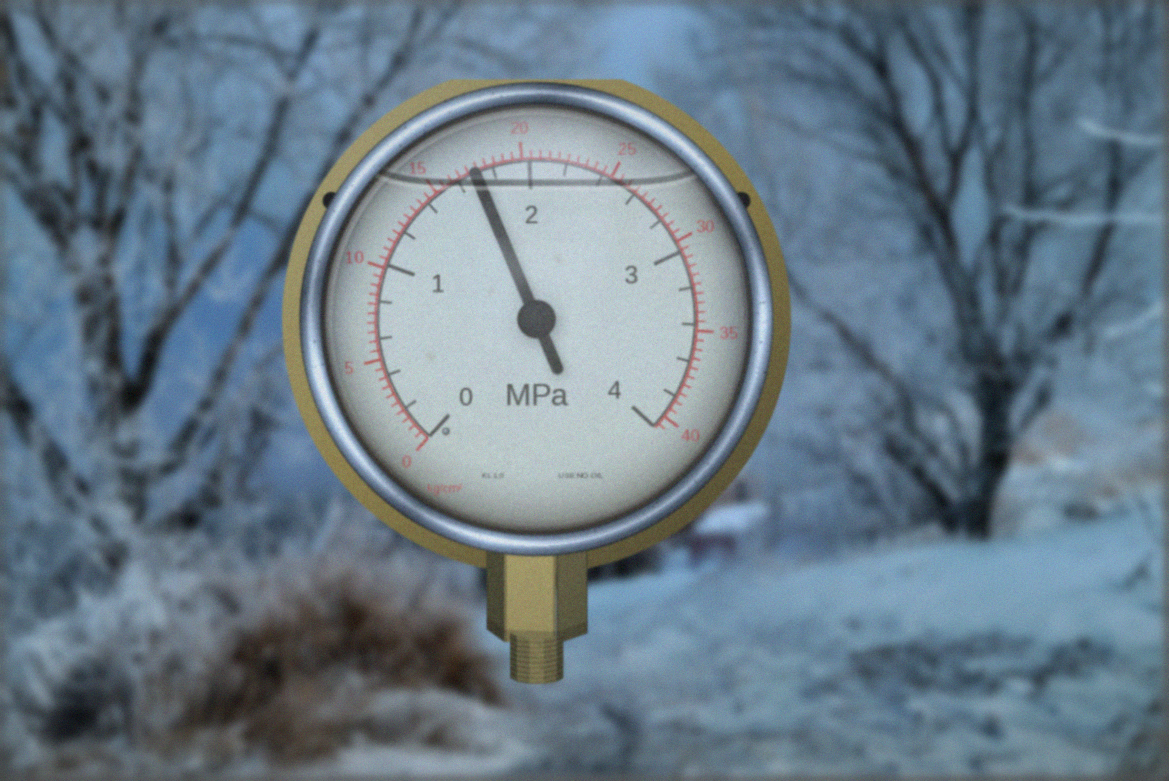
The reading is **1.7** MPa
